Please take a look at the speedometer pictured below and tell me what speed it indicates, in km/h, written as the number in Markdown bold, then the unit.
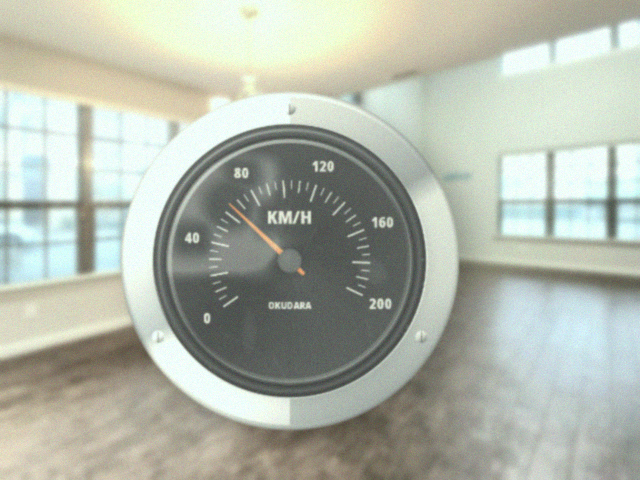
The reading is **65** km/h
